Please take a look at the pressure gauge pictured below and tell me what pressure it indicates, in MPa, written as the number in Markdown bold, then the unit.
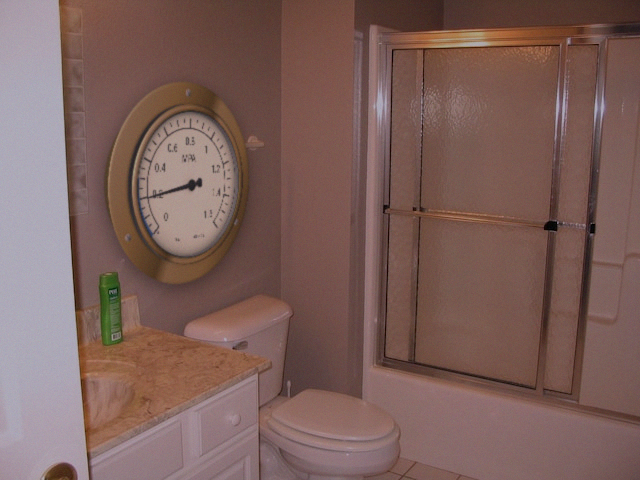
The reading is **0.2** MPa
